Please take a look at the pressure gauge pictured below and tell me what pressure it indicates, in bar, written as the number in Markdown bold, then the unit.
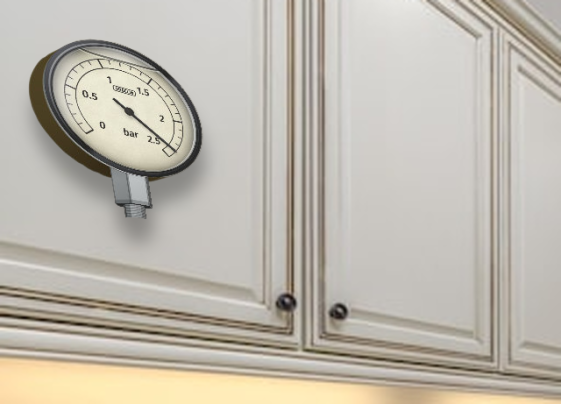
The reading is **2.4** bar
